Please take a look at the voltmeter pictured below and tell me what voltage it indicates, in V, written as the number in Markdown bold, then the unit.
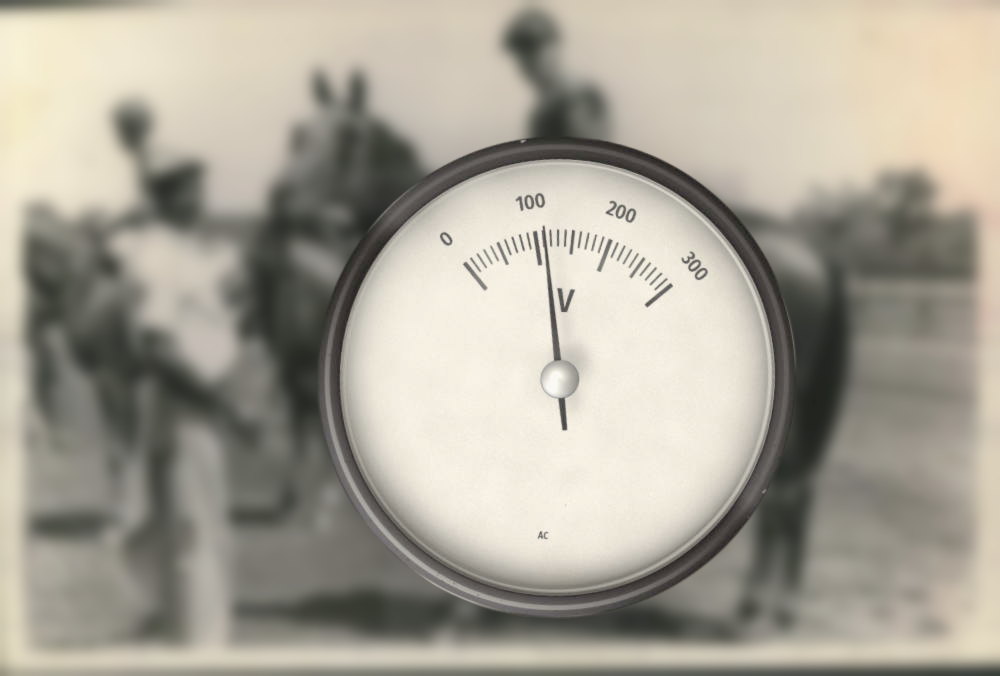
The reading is **110** V
